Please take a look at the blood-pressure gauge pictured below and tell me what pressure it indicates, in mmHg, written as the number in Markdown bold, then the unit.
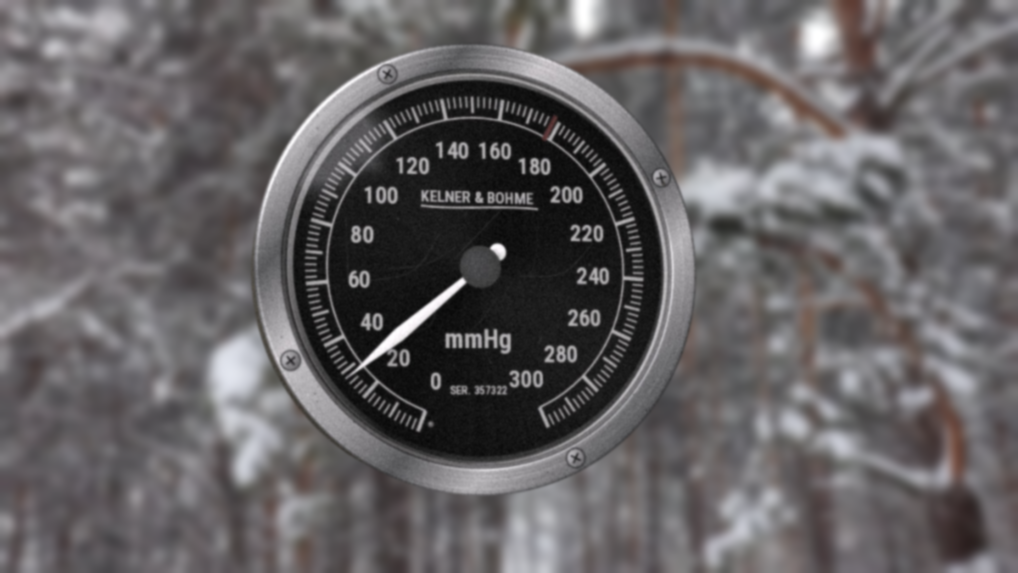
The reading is **28** mmHg
